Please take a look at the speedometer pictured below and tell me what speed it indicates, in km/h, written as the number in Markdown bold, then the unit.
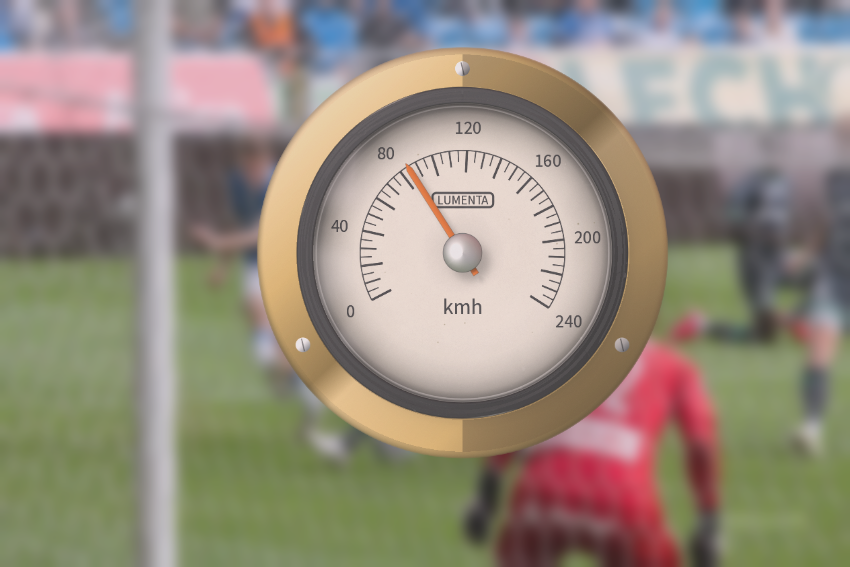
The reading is **85** km/h
